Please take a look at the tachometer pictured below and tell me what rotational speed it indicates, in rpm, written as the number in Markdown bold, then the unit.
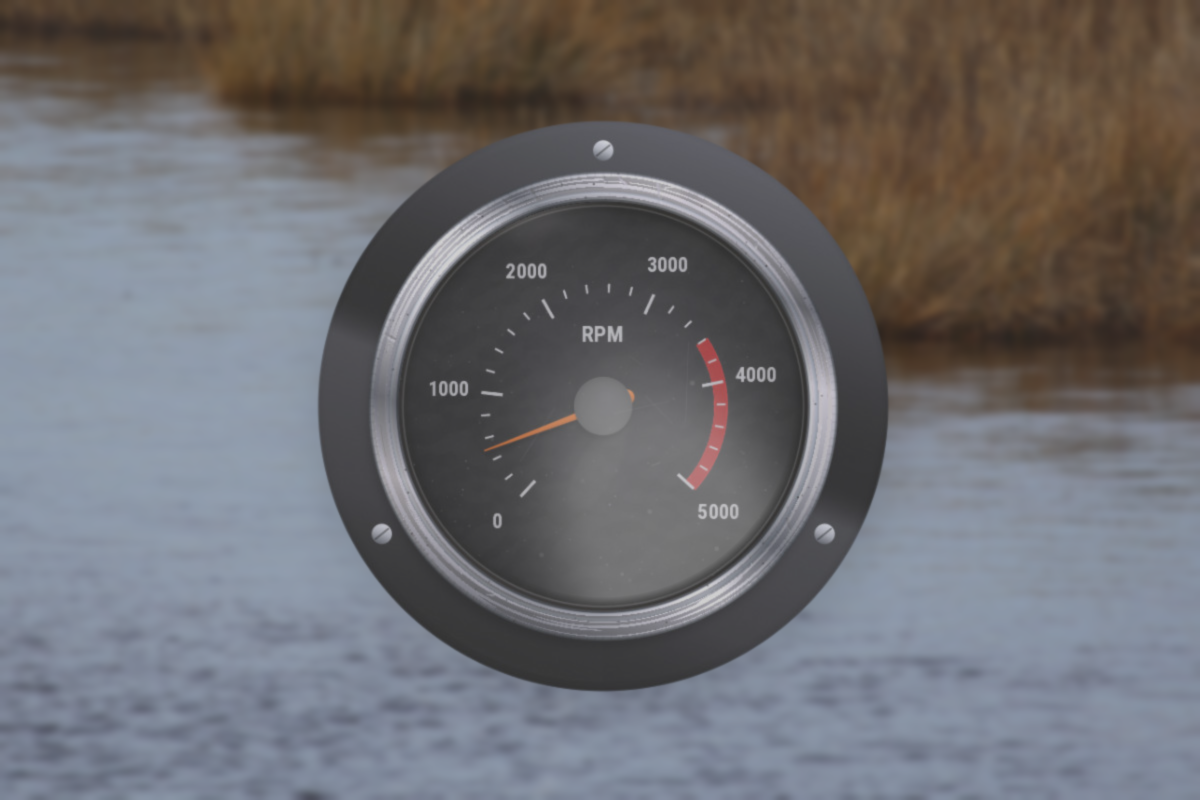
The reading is **500** rpm
